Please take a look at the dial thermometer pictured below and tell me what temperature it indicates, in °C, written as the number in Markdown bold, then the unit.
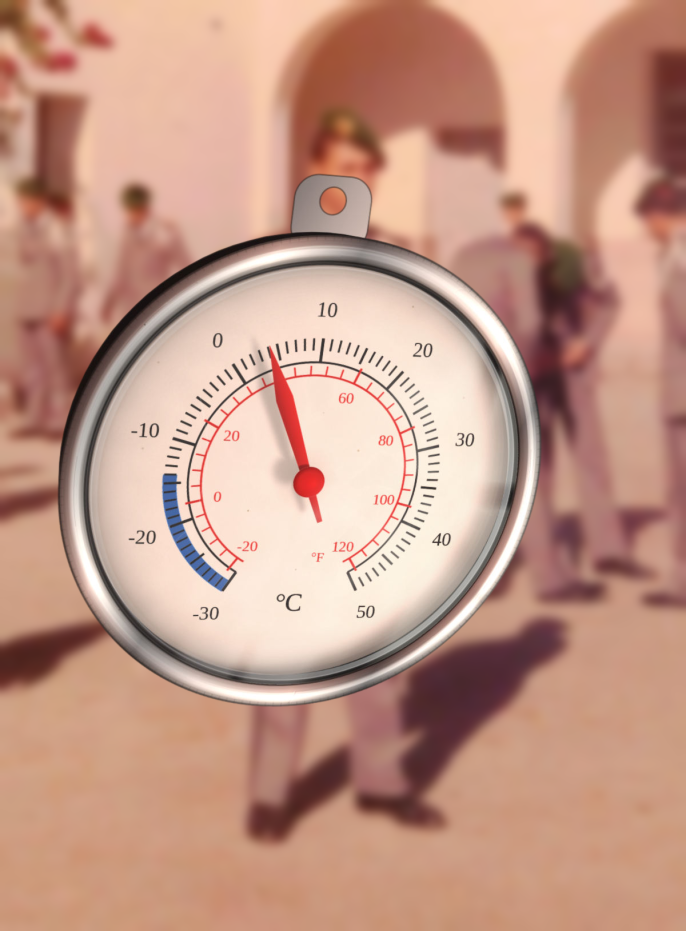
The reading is **4** °C
